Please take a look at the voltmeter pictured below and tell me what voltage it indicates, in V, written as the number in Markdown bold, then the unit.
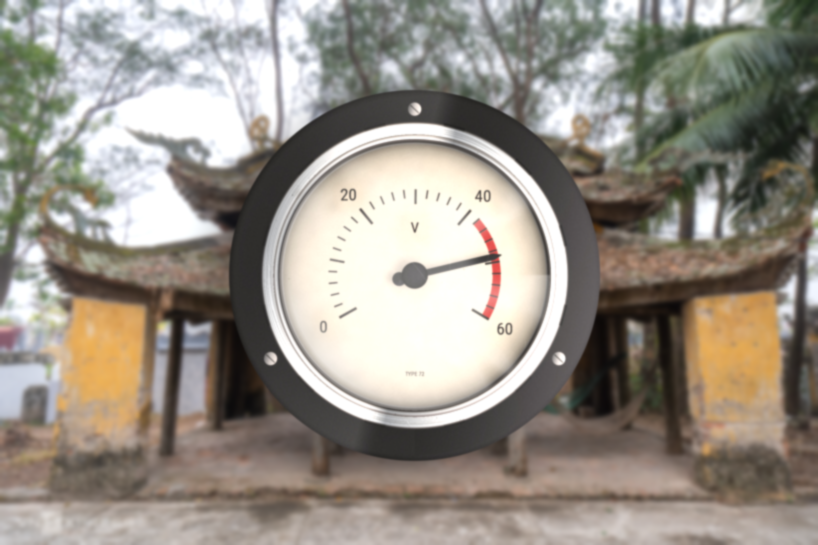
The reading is **49** V
